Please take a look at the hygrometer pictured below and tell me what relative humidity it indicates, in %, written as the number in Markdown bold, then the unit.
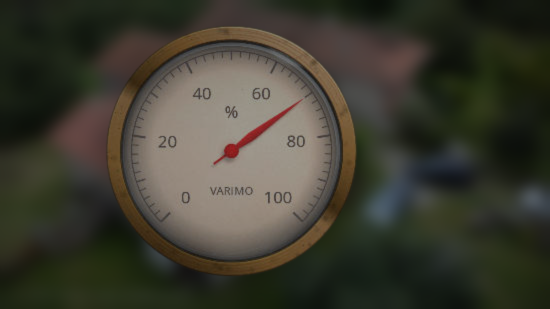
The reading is **70** %
